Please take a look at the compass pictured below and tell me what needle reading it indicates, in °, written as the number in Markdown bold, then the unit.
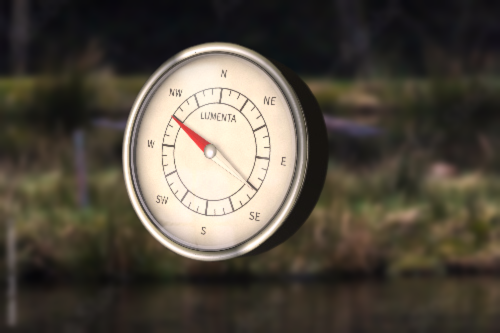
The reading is **300** °
